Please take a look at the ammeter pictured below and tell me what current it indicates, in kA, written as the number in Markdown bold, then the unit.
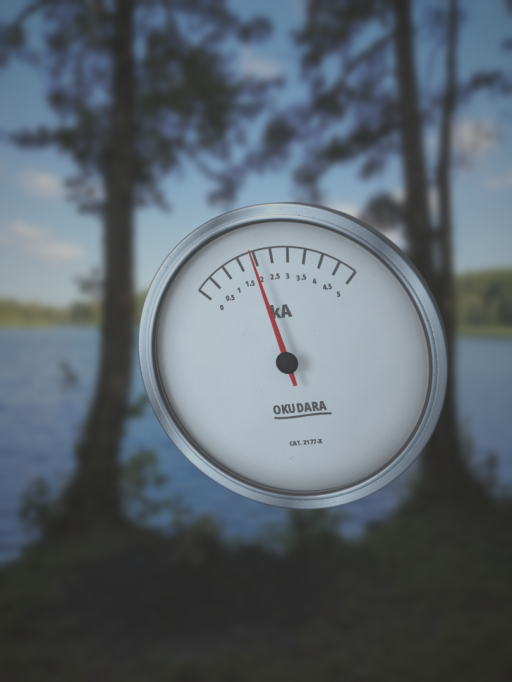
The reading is **2** kA
